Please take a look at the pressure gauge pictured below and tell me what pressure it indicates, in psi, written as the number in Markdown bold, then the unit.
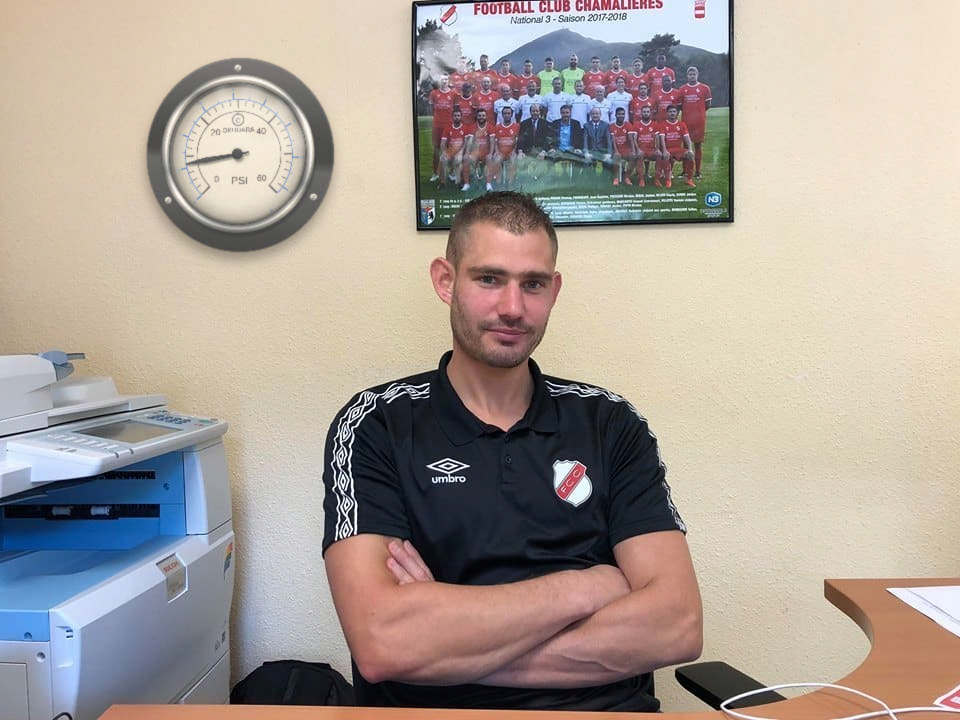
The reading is **8** psi
